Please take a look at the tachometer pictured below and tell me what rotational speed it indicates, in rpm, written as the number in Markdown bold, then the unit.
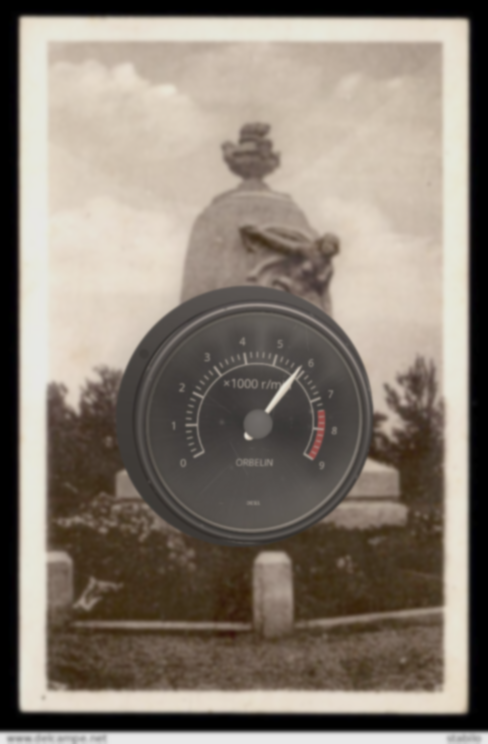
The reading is **5800** rpm
